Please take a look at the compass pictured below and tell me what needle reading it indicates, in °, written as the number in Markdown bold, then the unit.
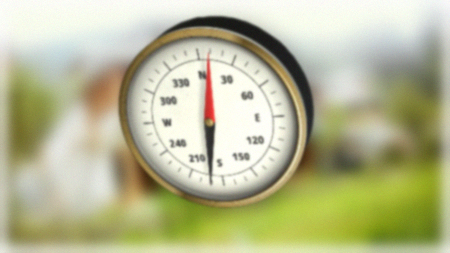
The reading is **10** °
